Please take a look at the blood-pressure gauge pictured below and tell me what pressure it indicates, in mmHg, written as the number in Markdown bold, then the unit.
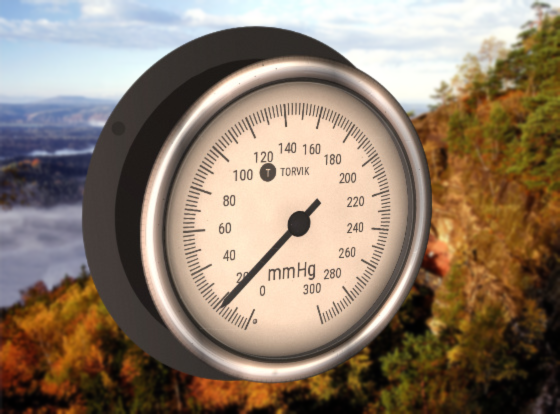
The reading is **20** mmHg
